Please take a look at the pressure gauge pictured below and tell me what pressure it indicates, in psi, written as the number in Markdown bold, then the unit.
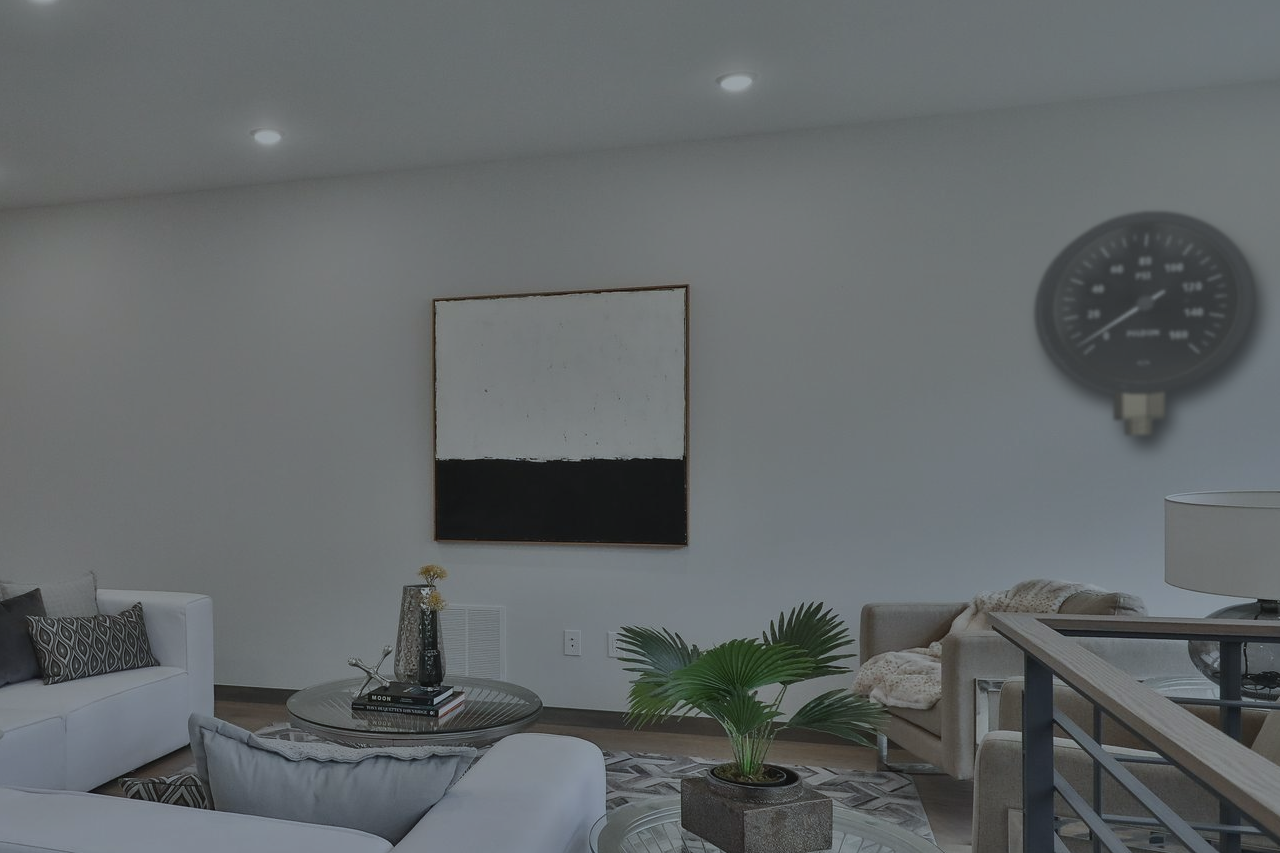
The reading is **5** psi
